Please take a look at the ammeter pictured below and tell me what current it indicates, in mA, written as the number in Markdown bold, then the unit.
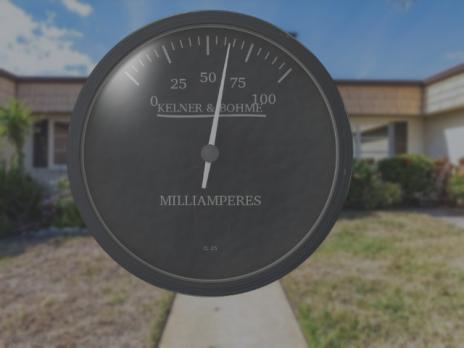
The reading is **62.5** mA
